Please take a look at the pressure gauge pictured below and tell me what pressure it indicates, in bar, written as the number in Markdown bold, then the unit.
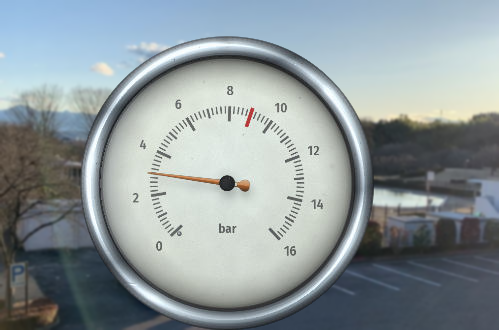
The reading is **3** bar
